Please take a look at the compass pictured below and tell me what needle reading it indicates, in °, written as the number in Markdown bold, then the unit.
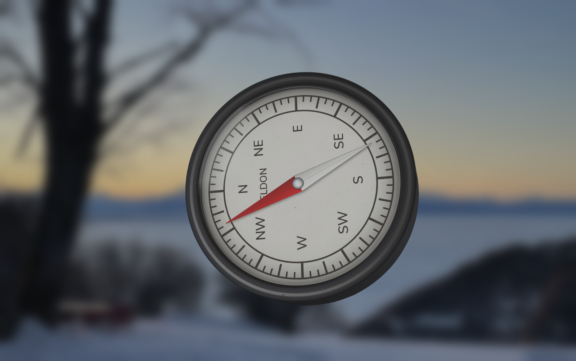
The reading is **335** °
